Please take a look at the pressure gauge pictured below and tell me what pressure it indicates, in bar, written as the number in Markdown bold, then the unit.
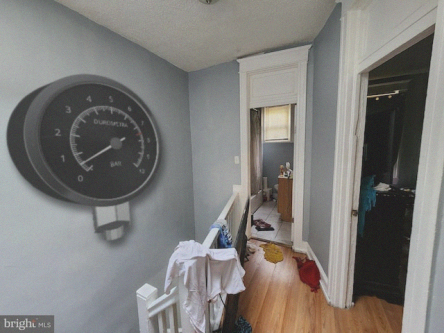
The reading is **0.5** bar
